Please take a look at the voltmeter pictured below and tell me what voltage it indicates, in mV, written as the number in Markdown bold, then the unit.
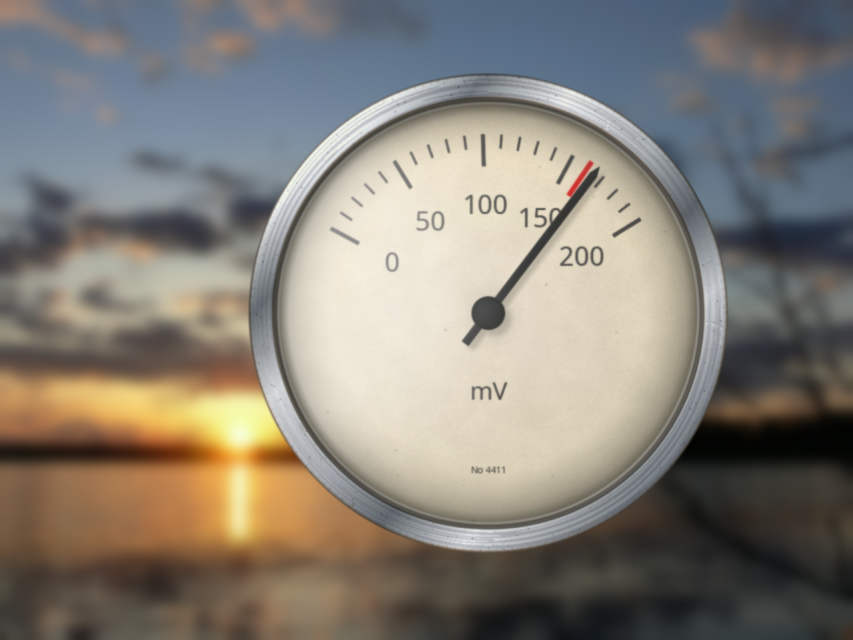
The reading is **165** mV
